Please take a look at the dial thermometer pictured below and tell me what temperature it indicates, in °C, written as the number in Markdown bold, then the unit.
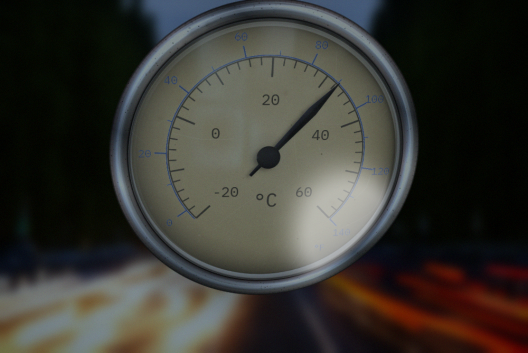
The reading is **32** °C
